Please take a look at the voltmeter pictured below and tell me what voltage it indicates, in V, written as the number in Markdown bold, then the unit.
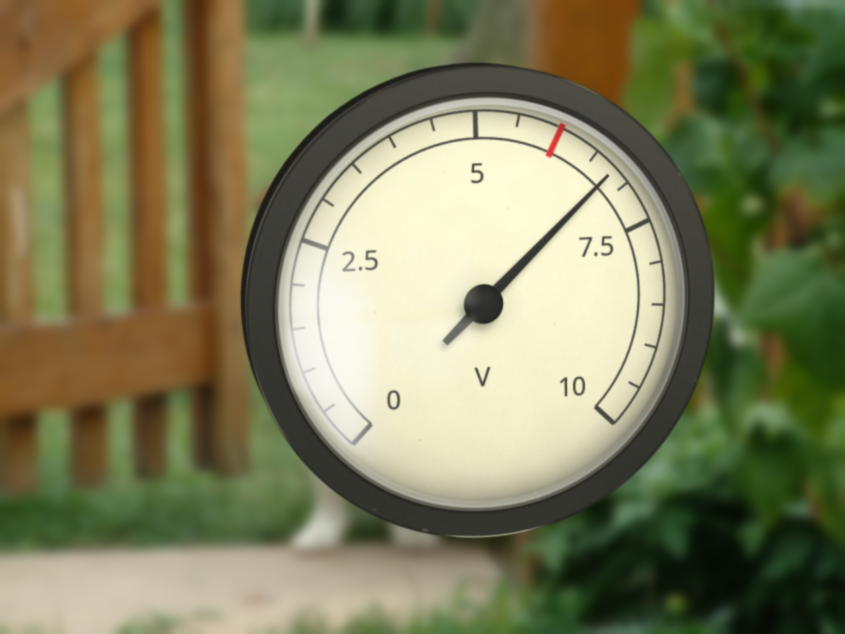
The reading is **6.75** V
